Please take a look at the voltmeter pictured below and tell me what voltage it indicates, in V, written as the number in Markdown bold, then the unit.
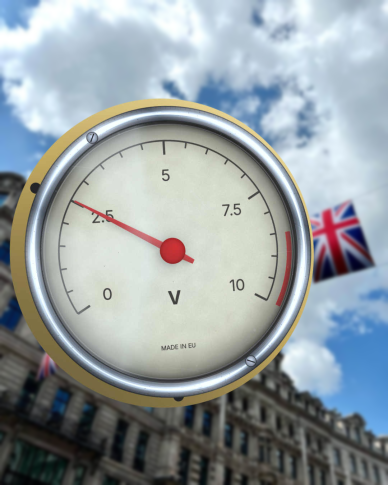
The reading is **2.5** V
